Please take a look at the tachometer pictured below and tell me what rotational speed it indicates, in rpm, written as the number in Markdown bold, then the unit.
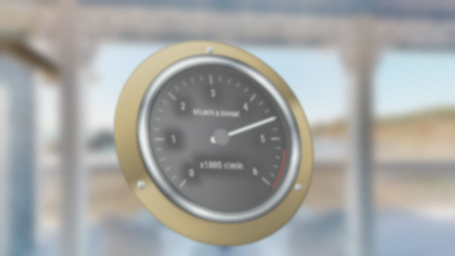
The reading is **4600** rpm
